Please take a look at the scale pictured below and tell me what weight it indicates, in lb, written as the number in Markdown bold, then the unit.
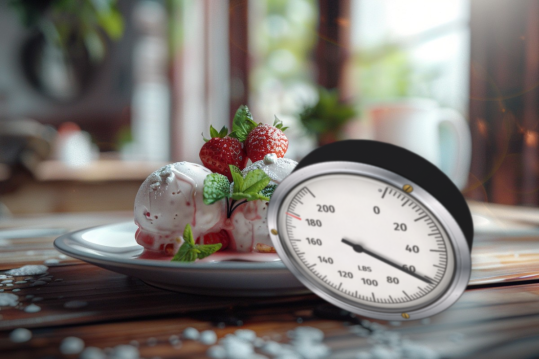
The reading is **60** lb
